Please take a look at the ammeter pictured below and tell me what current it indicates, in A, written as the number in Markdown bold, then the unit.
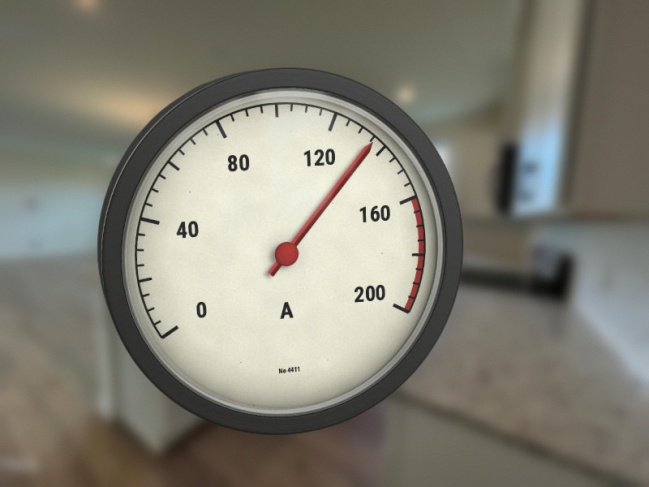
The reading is **135** A
